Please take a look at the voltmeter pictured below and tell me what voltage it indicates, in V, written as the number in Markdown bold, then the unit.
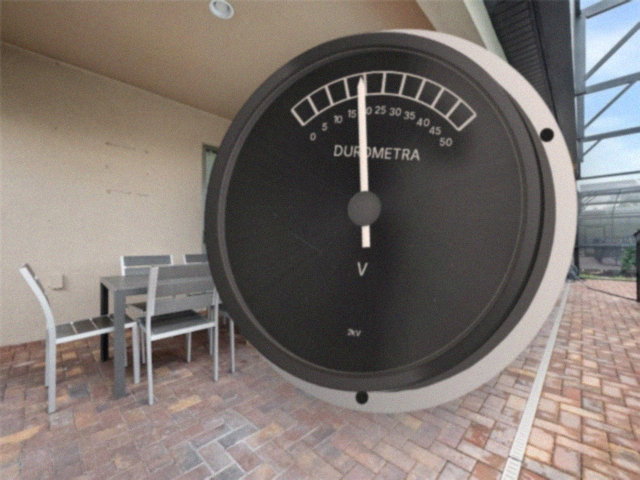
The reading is **20** V
